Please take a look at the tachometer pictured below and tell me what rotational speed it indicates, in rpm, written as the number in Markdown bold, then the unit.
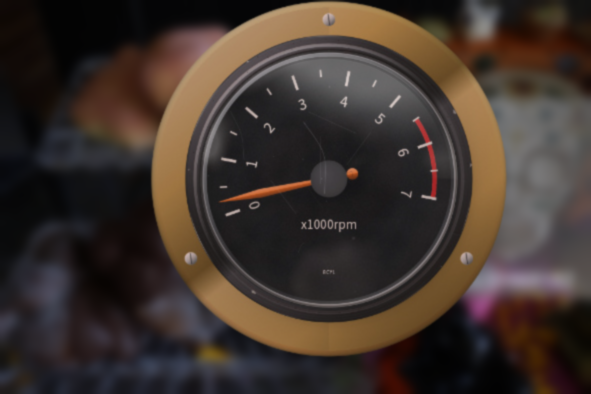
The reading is **250** rpm
